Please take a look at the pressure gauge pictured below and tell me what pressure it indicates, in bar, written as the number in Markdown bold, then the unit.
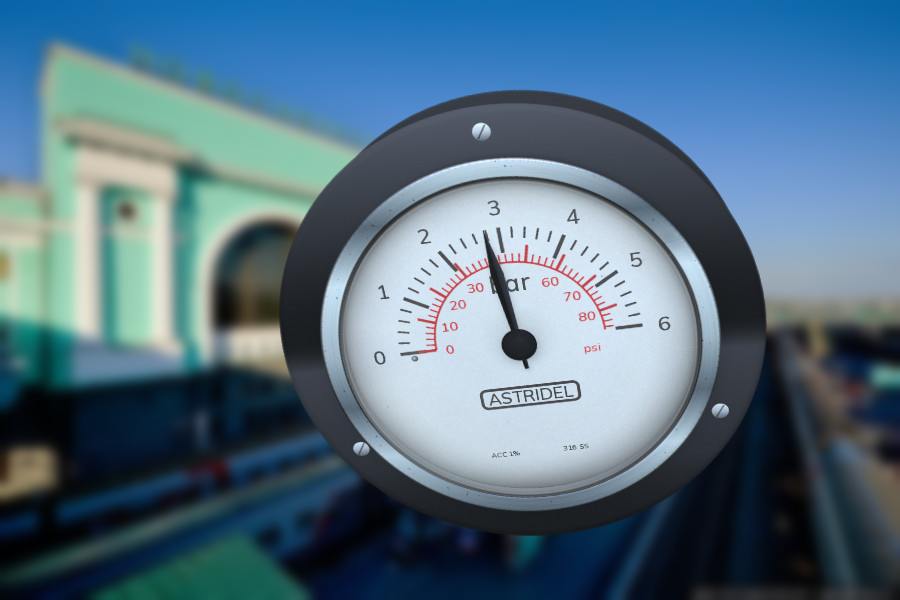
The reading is **2.8** bar
